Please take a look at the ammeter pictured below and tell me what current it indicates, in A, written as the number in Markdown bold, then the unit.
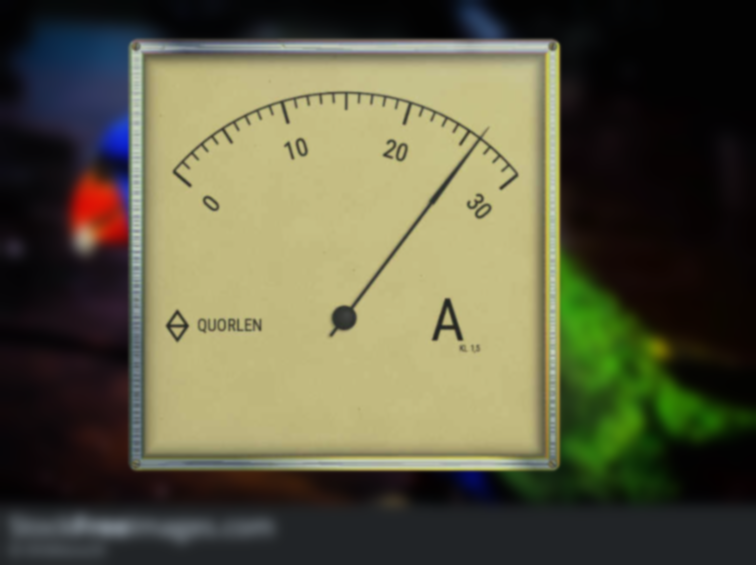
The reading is **26** A
